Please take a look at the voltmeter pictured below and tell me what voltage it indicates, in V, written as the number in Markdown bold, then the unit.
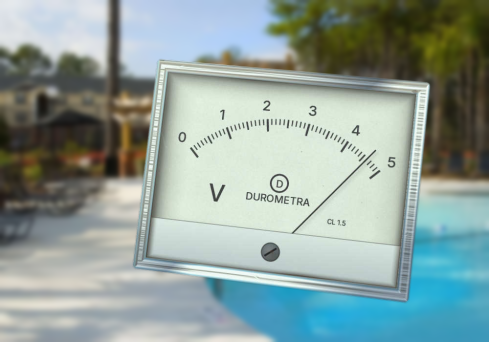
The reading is **4.6** V
